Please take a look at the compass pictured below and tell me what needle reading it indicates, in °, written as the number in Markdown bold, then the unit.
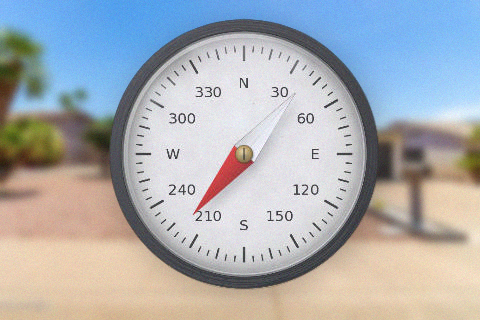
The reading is **220** °
